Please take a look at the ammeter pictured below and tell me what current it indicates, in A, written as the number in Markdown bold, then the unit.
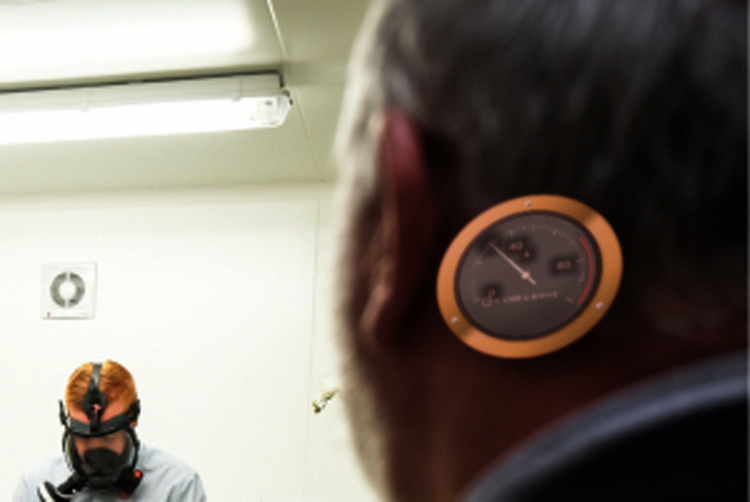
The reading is **30** A
